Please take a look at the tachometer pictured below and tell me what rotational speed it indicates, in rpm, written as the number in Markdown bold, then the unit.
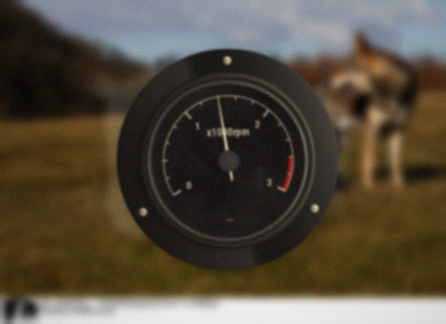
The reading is **1400** rpm
